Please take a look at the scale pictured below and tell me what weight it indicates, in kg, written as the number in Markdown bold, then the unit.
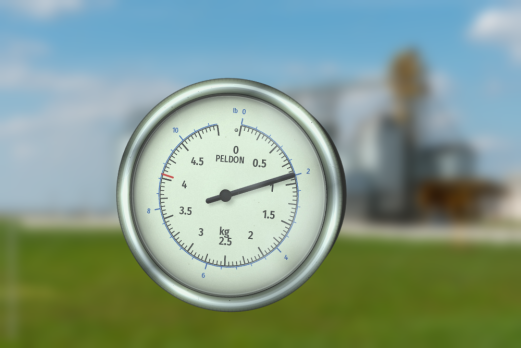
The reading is **0.9** kg
